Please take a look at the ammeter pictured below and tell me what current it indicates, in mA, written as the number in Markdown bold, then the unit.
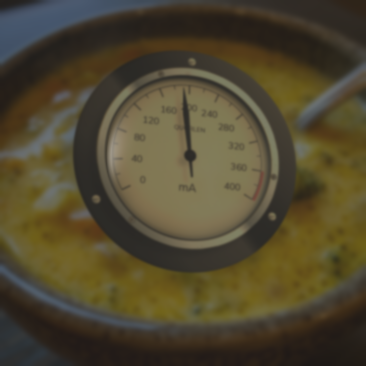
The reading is **190** mA
